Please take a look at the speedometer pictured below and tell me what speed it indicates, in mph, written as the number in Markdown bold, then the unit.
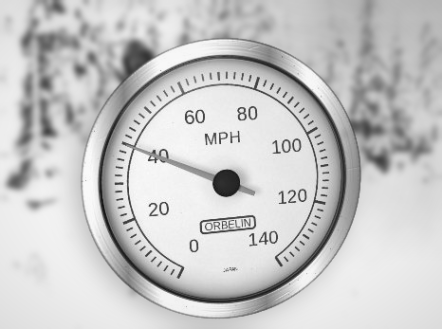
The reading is **40** mph
